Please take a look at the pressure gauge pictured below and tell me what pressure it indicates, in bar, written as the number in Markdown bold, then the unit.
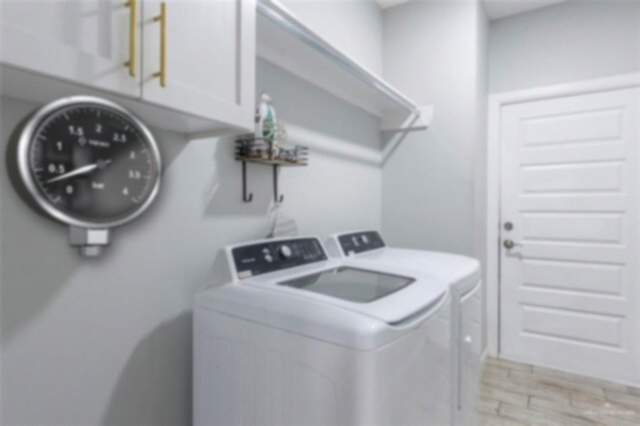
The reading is **0.3** bar
